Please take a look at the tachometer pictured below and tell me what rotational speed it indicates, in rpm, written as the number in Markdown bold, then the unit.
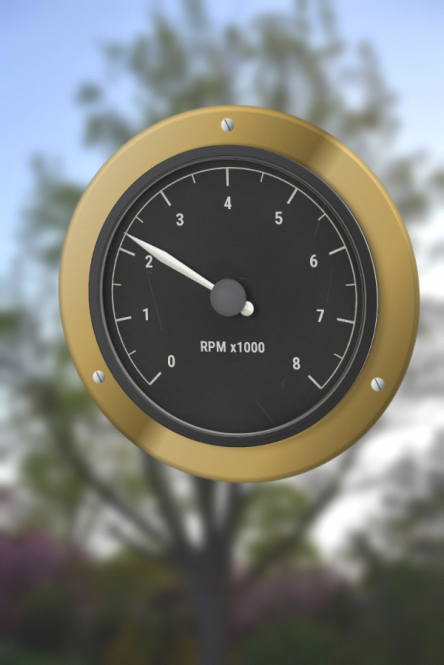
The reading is **2250** rpm
